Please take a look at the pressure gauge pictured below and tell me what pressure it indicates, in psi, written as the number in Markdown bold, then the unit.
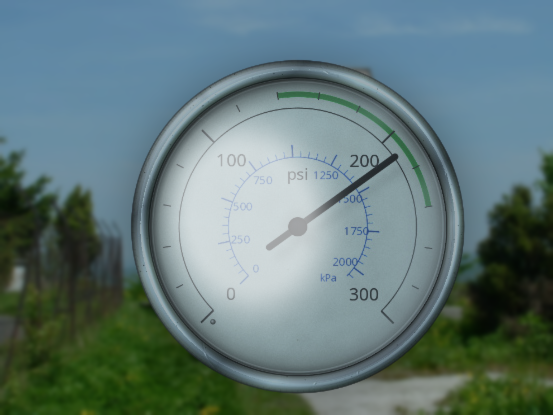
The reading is **210** psi
